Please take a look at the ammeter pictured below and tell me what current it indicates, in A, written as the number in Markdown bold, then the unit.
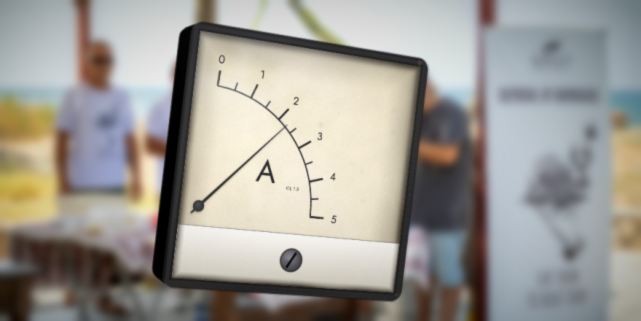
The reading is **2.25** A
